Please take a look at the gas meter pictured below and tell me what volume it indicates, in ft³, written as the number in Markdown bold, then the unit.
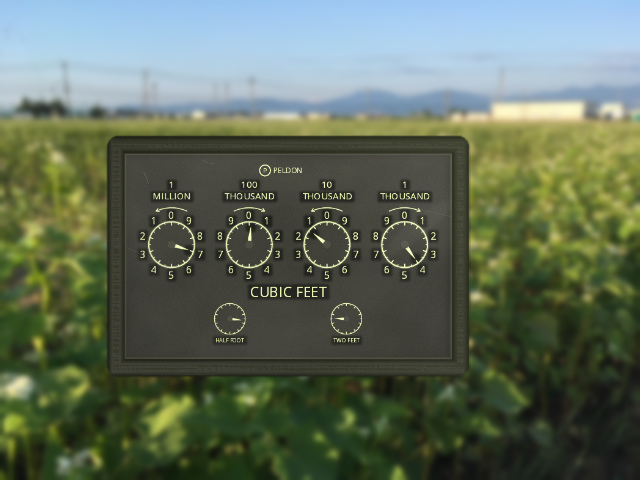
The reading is **701400** ft³
